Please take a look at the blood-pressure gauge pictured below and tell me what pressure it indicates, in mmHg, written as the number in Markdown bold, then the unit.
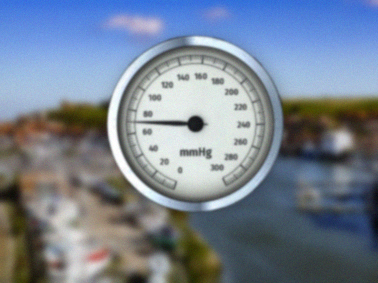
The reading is **70** mmHg
